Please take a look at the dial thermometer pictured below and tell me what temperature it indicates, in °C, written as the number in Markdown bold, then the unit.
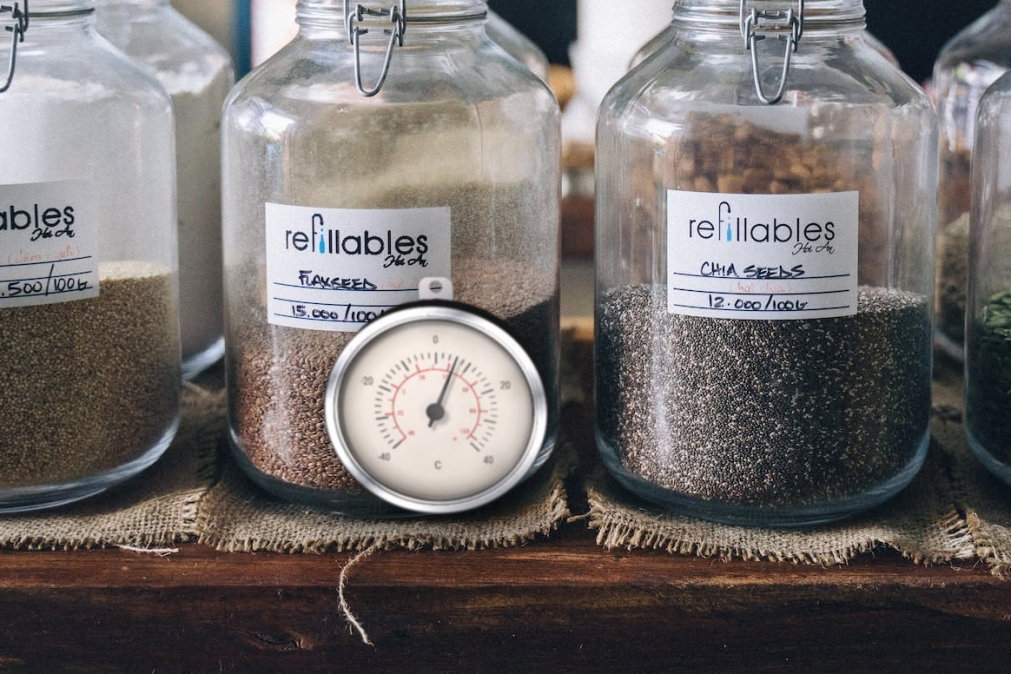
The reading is **6** °C
